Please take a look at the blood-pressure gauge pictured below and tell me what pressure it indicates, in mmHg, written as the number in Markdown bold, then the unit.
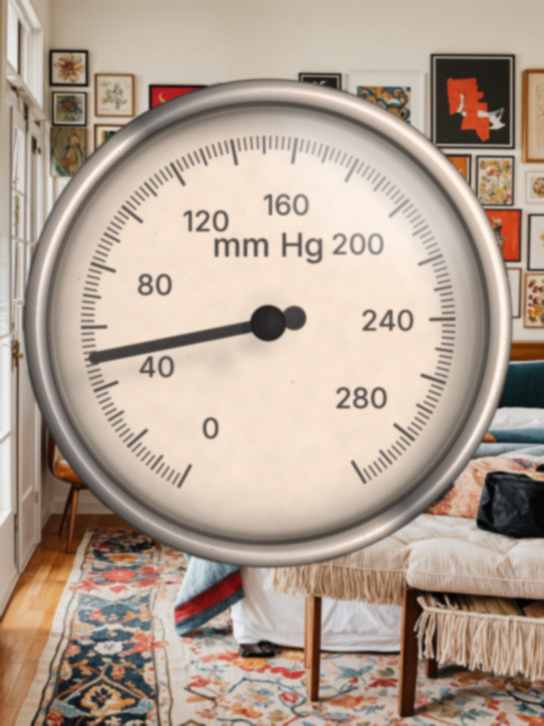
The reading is **50** mmHg
